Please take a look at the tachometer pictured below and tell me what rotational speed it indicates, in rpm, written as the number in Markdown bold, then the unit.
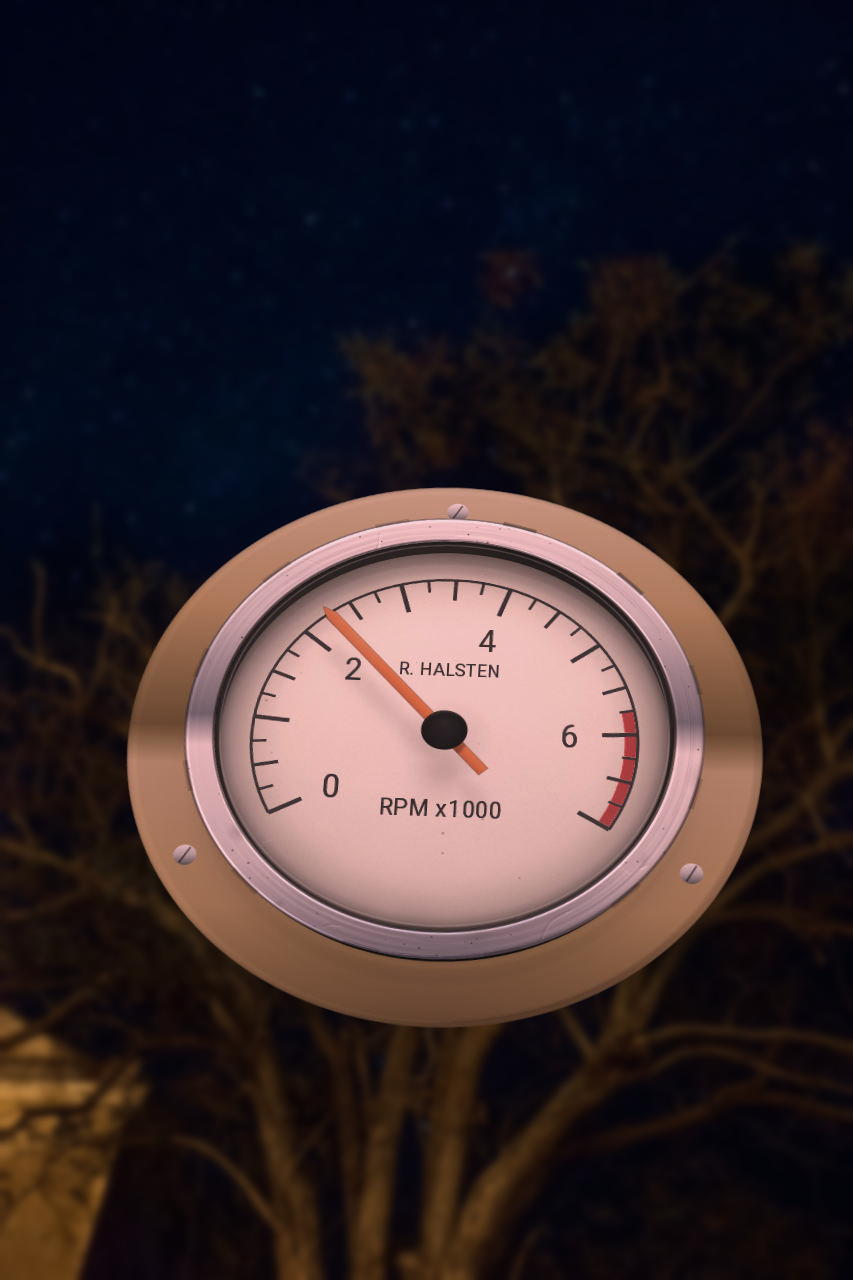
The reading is **2250** rpm
